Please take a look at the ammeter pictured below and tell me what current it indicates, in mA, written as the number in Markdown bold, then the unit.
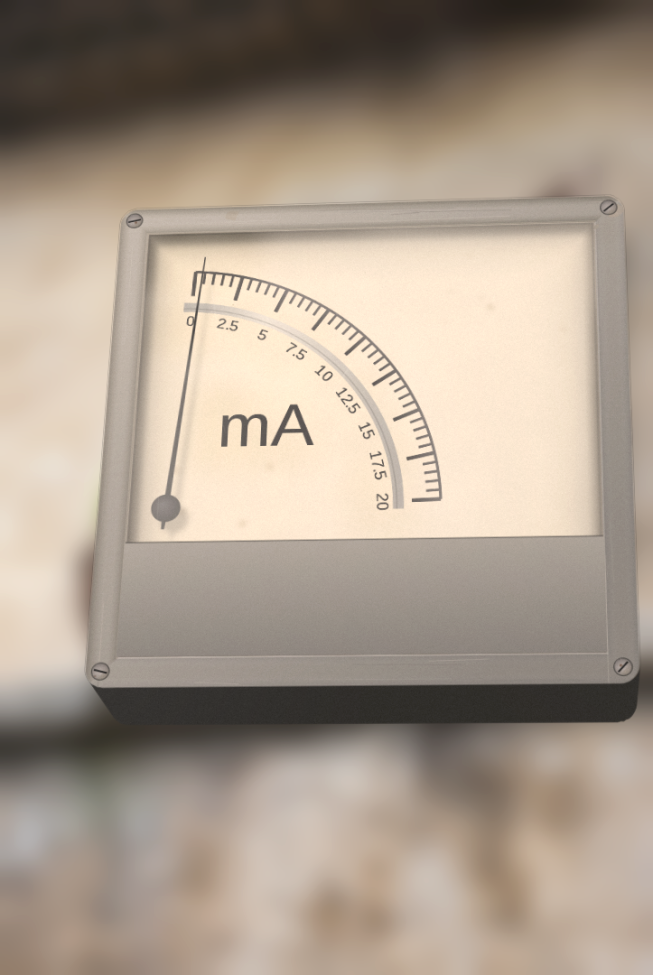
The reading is **0.5** mA
